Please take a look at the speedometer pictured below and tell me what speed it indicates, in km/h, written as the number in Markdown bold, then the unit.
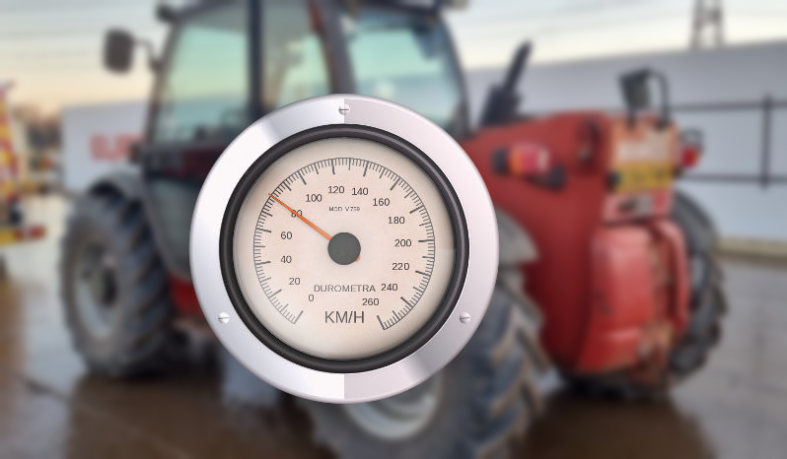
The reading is **80** km/h
